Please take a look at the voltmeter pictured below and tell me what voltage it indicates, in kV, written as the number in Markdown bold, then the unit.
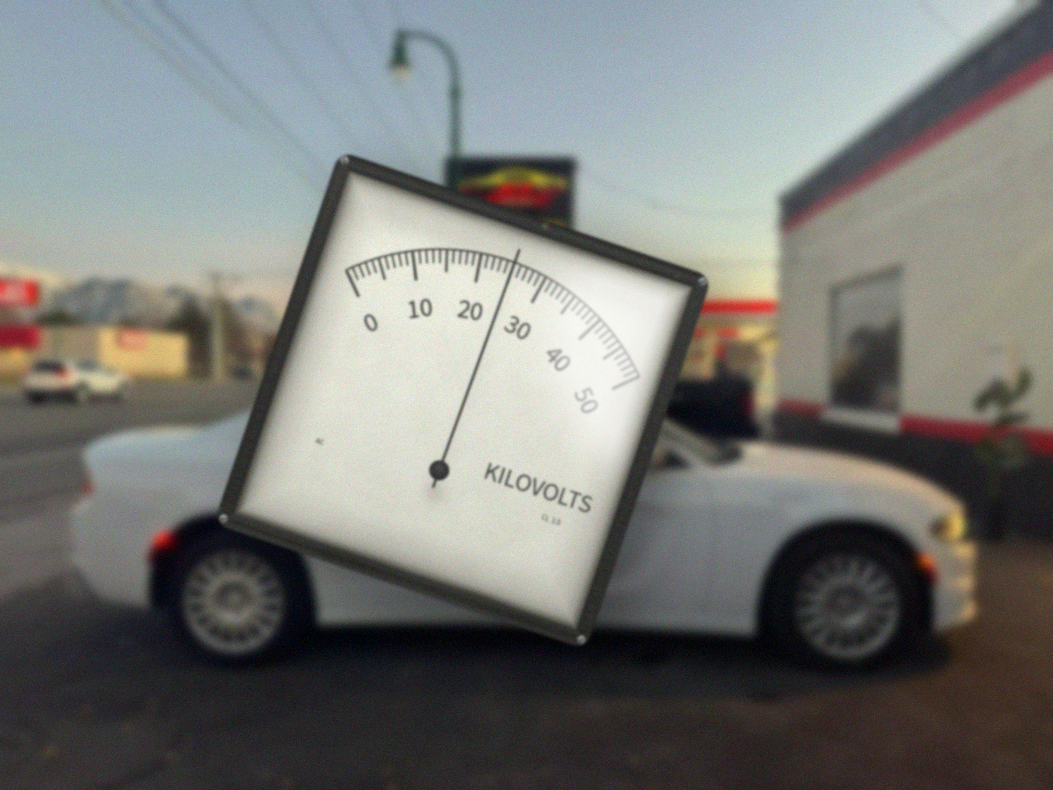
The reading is **25** kV
